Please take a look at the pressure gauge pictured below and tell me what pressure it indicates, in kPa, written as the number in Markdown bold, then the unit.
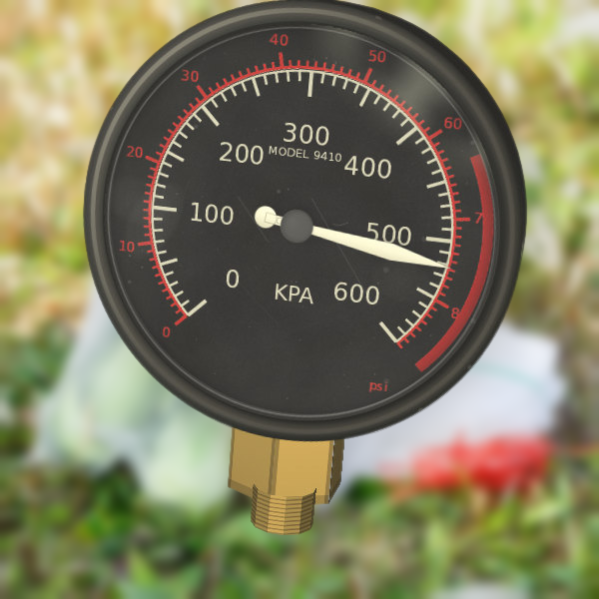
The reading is **520** kPa
